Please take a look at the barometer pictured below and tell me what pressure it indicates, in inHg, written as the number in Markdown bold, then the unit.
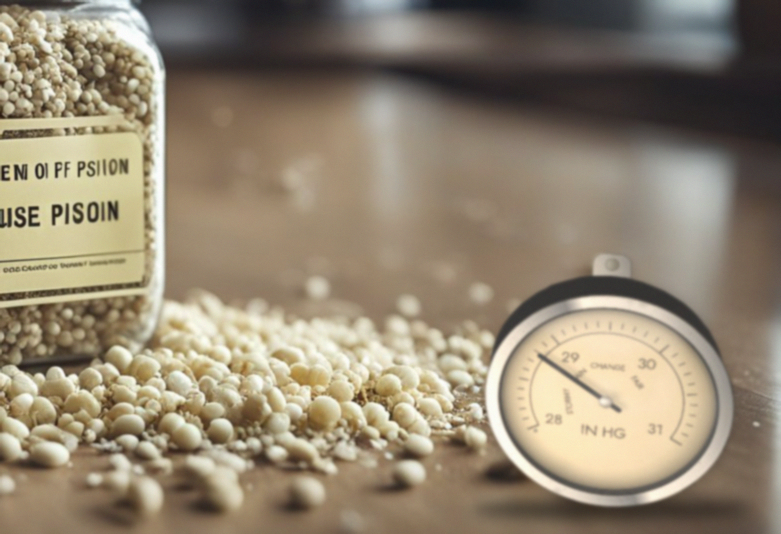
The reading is **28.8** inHg
